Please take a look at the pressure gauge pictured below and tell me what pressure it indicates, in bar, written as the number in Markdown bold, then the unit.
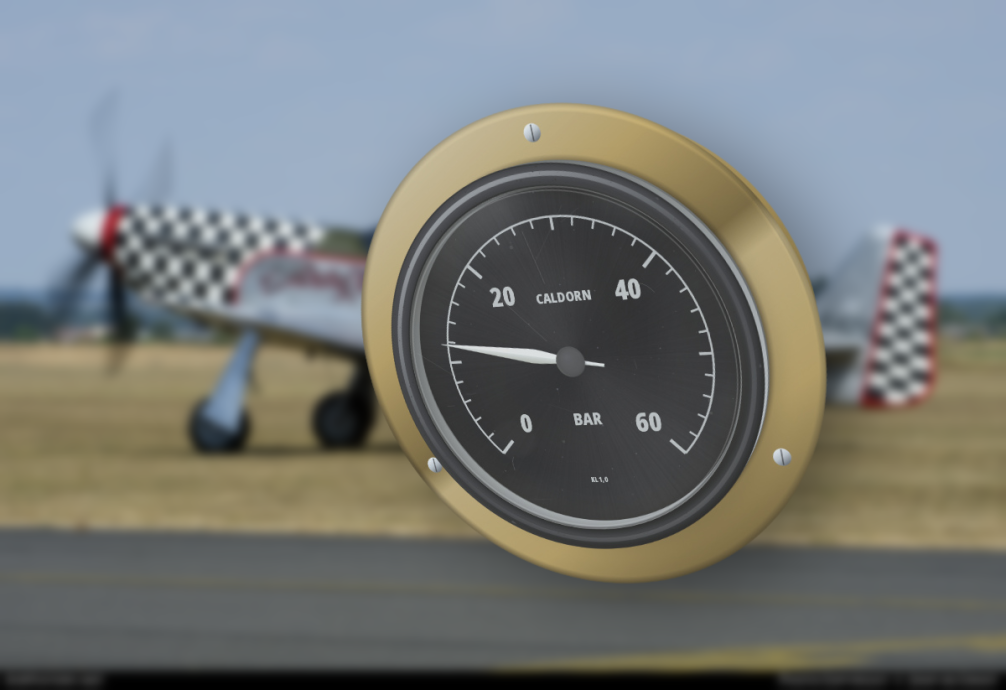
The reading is **12** bar
